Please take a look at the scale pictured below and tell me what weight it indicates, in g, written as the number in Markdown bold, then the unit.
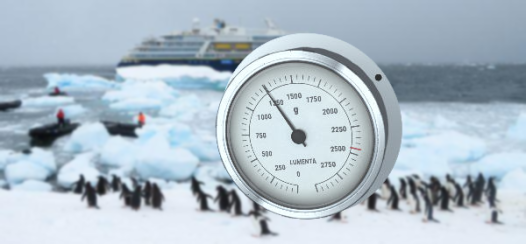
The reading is **1250** g
